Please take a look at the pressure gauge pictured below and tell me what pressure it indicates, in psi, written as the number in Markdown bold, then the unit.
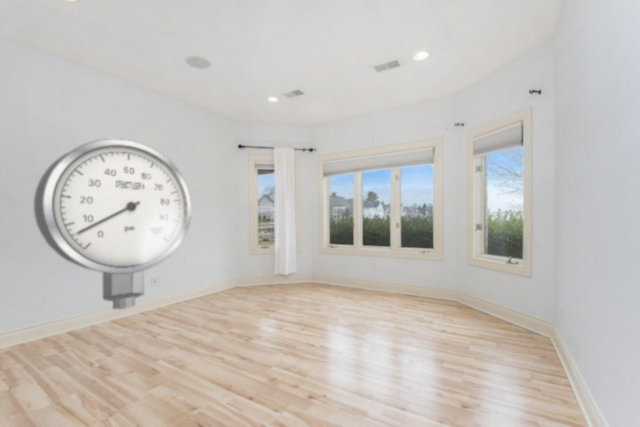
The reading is **6** psi
